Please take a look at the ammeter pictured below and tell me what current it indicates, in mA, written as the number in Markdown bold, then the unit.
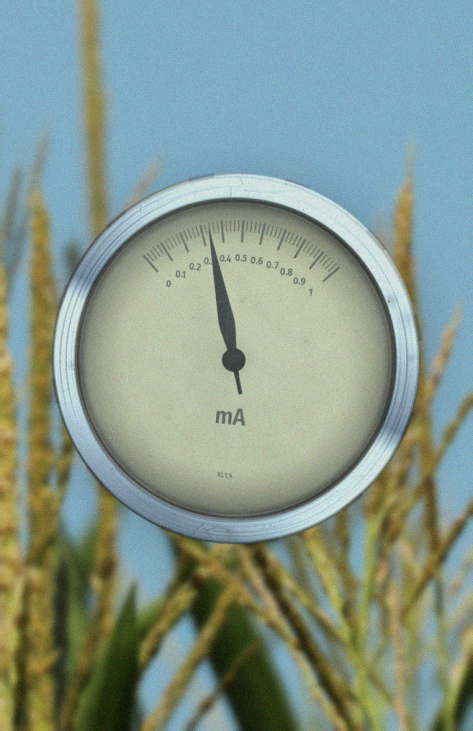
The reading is **0.34** mA
